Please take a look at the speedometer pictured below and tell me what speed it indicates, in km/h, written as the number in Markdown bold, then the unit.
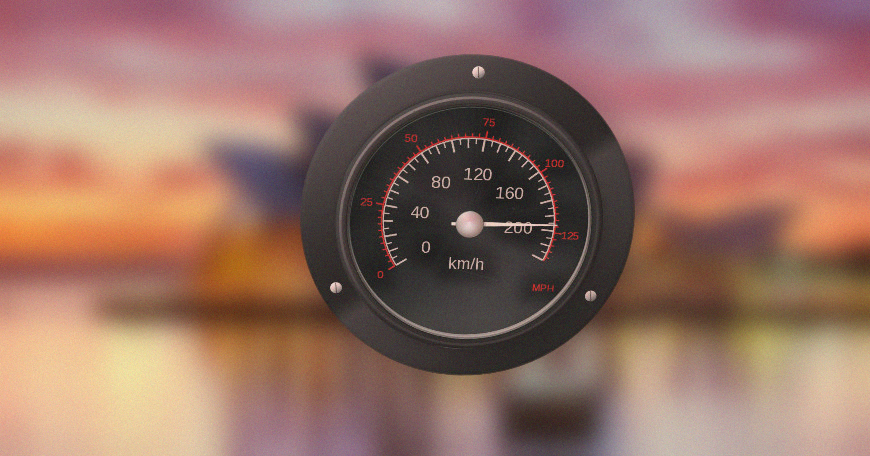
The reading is **195** km/h
